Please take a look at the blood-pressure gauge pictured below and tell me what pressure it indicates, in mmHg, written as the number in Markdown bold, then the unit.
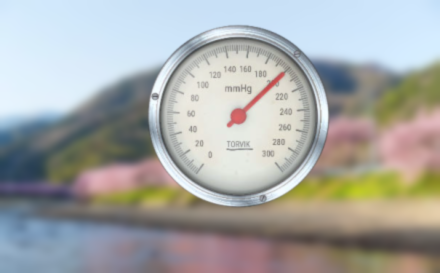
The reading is **200** mmHg
